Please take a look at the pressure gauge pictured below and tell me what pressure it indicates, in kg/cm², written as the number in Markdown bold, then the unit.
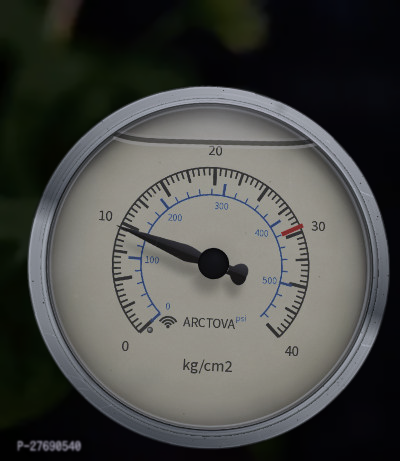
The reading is **9.5** kg/cm²
